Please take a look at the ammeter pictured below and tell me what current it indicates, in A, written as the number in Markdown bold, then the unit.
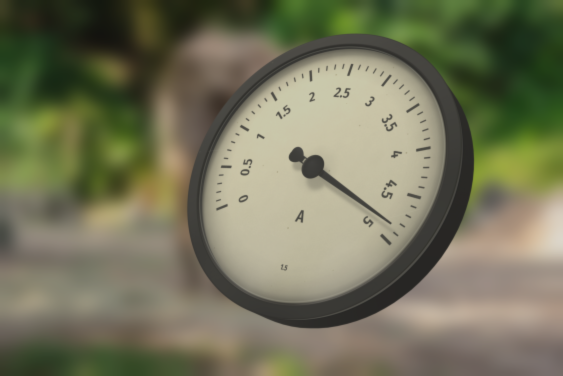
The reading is **4.85** A
